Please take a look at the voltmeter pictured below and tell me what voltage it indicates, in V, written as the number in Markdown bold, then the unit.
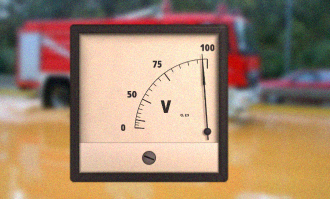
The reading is **97.5** V
